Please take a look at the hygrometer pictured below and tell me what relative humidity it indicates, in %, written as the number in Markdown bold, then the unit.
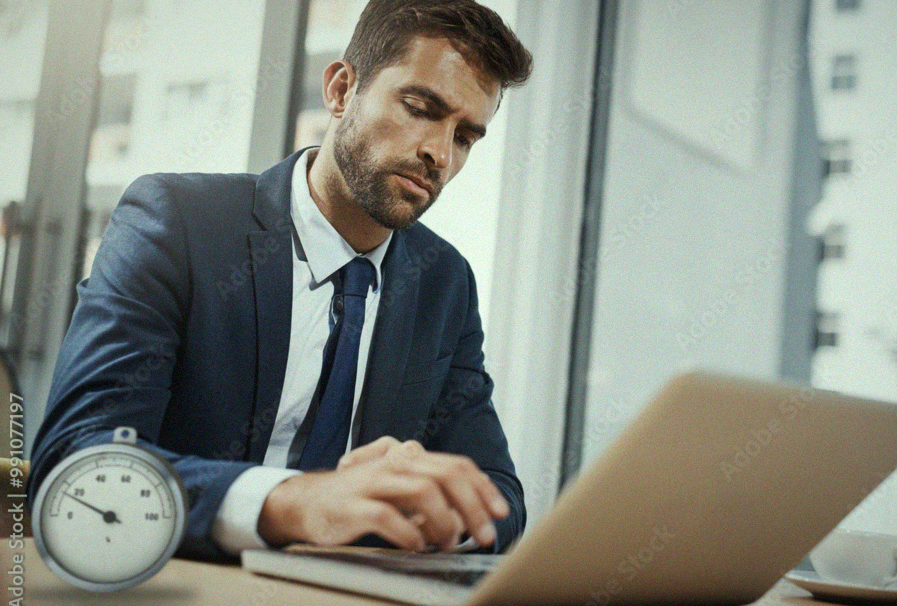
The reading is **15** %
